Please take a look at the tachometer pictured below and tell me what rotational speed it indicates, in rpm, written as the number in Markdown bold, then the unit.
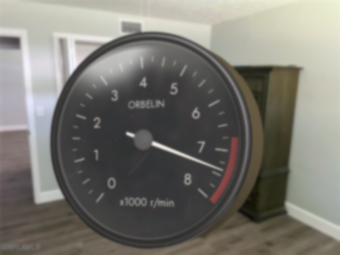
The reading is **7375** rpm
